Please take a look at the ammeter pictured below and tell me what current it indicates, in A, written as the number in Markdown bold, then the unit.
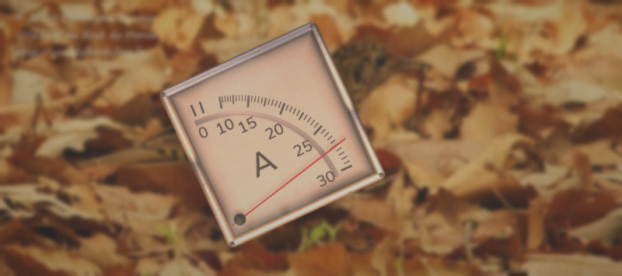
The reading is **27.5** A
